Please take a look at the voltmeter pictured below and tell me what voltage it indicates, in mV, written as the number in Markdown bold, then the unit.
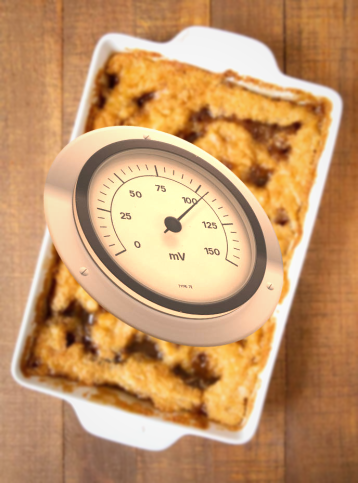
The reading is **105** mV
